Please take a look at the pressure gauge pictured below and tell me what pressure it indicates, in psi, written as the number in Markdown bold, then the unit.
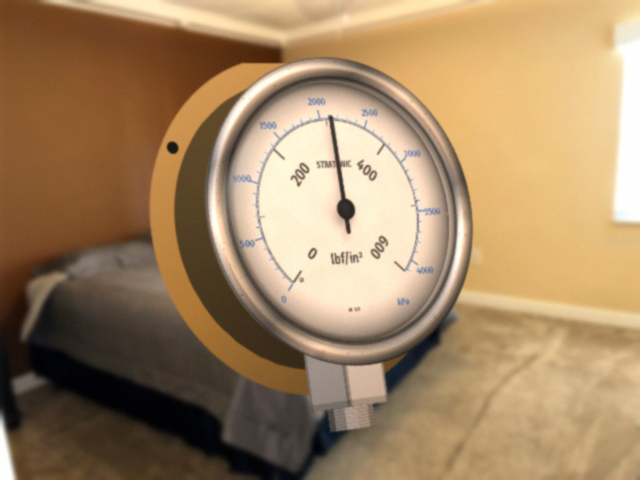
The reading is **300** psi
